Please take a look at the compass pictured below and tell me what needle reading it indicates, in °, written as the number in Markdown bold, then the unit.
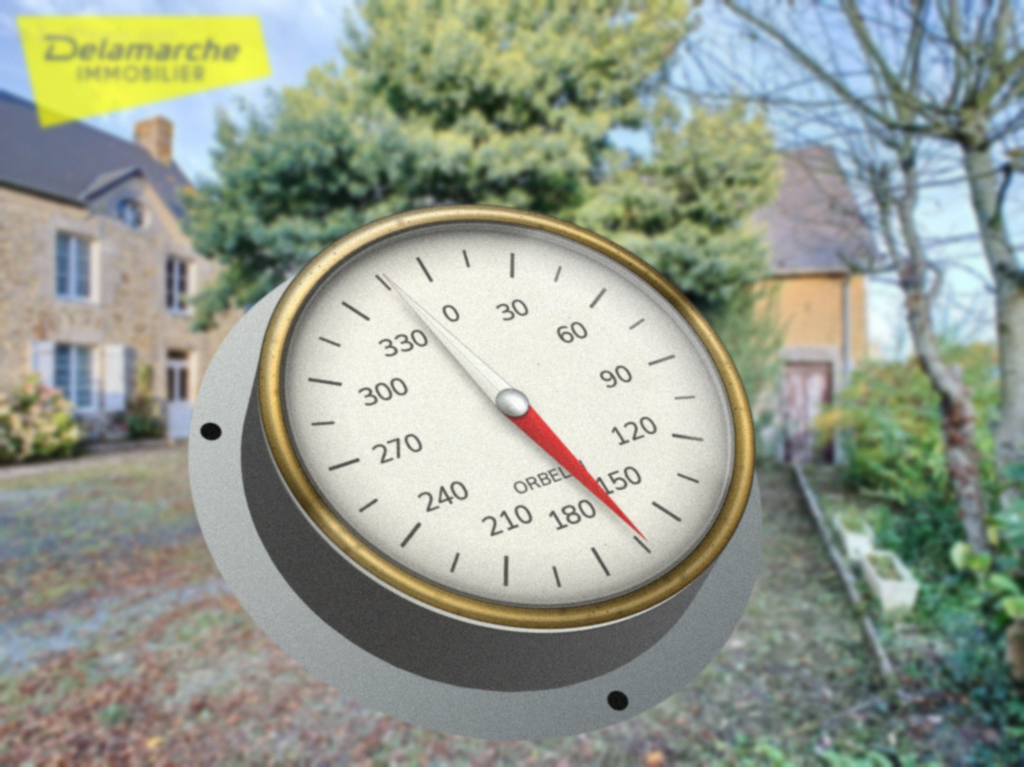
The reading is **165** °
